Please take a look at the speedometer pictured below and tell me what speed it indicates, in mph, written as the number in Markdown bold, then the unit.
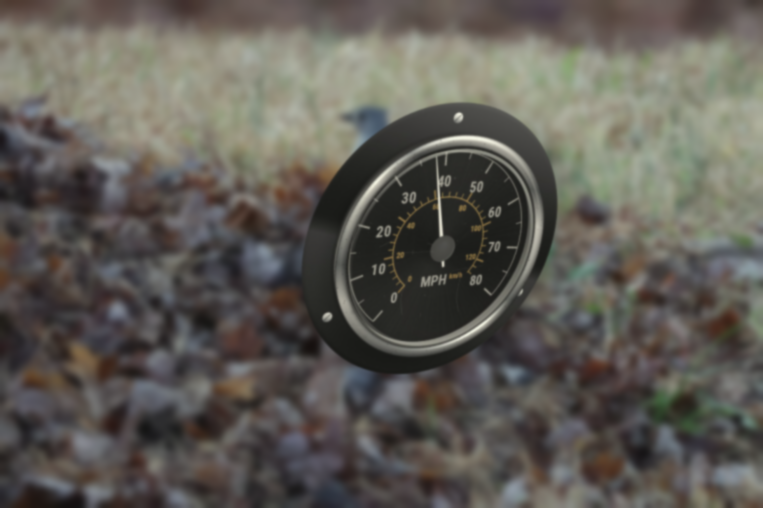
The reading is **37.5** mph
